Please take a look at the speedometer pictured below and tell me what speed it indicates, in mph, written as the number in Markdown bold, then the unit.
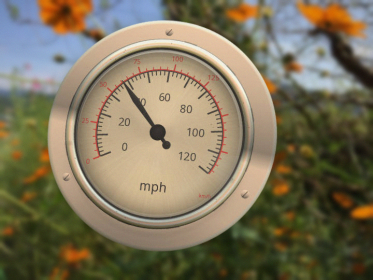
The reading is **38** mph
